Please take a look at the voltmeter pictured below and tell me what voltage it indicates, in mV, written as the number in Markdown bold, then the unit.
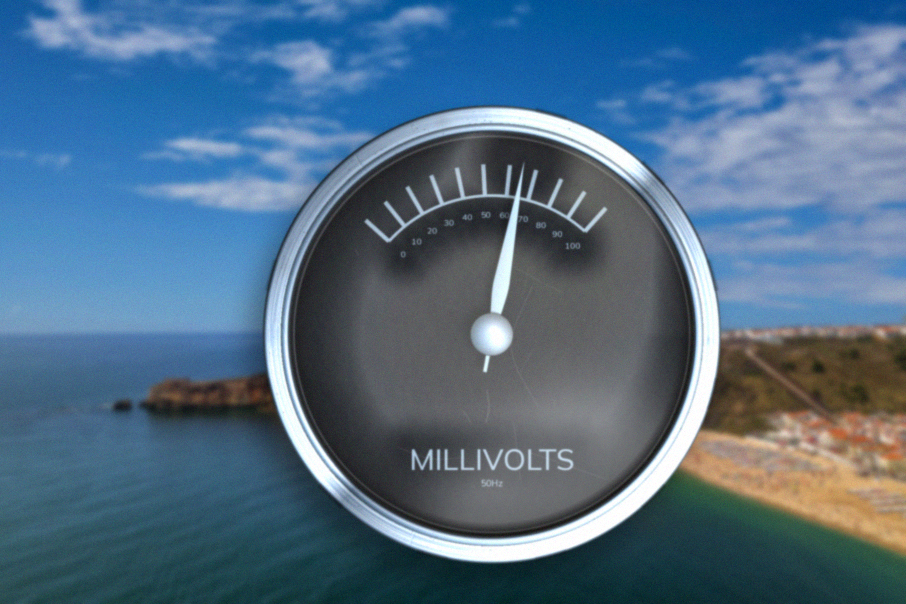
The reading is **65** mV
